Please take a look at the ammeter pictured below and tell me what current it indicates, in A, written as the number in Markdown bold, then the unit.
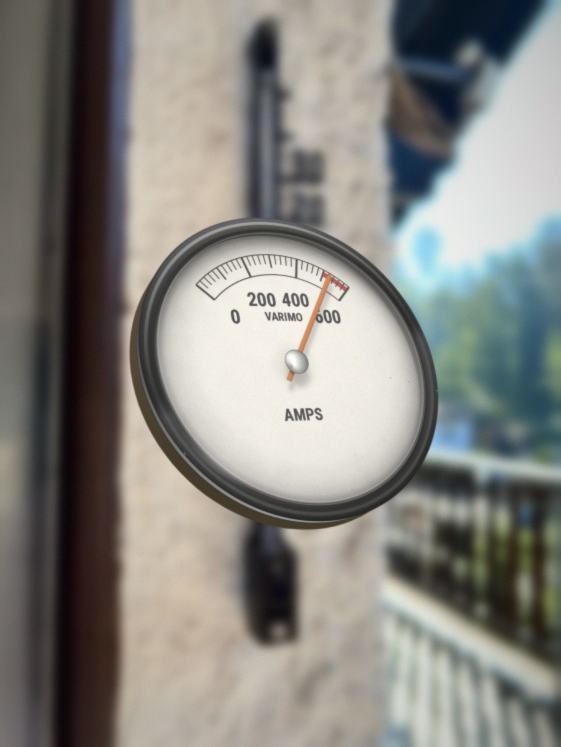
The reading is **520** A
